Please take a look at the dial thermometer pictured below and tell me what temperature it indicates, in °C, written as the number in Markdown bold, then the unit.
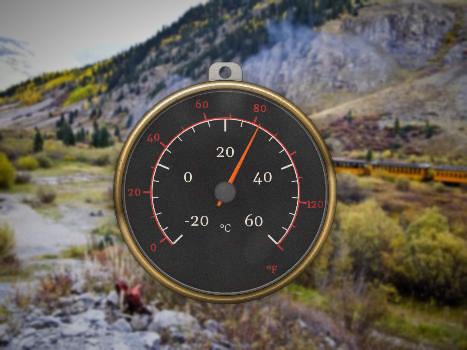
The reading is **28** °C
